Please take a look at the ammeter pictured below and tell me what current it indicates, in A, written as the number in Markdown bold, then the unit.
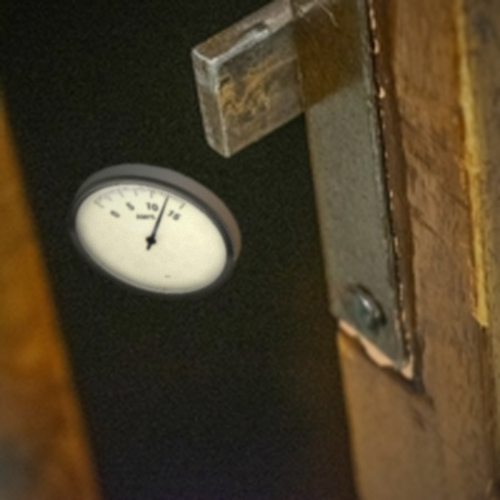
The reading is **12.5** A
